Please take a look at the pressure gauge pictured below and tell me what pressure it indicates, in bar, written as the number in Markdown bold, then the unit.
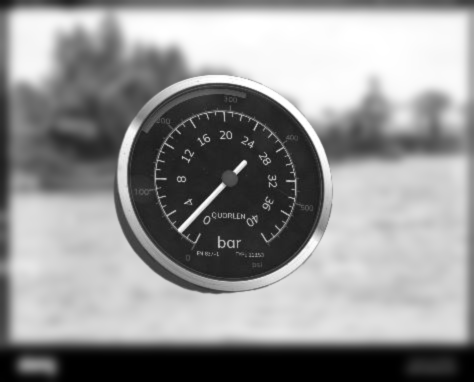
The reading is **2** bar
